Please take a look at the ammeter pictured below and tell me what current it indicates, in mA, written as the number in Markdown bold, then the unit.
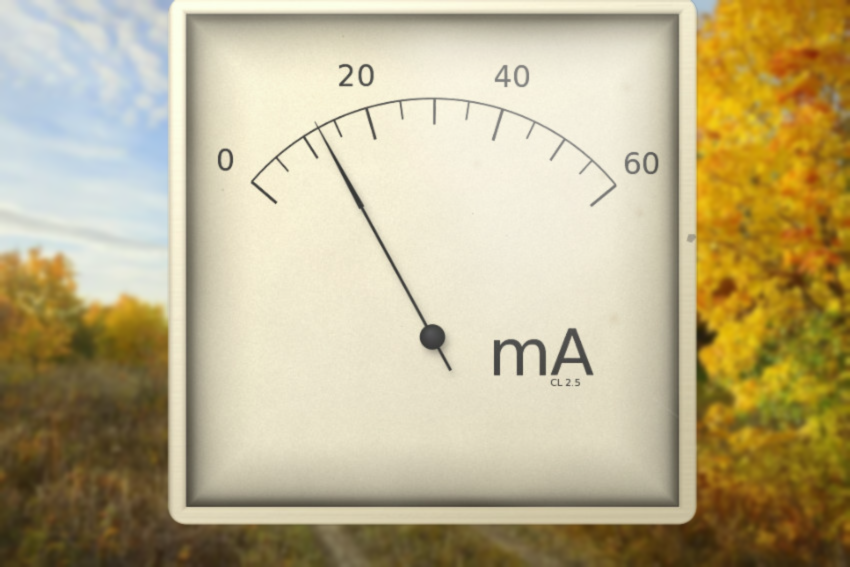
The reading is **12.5** mA
